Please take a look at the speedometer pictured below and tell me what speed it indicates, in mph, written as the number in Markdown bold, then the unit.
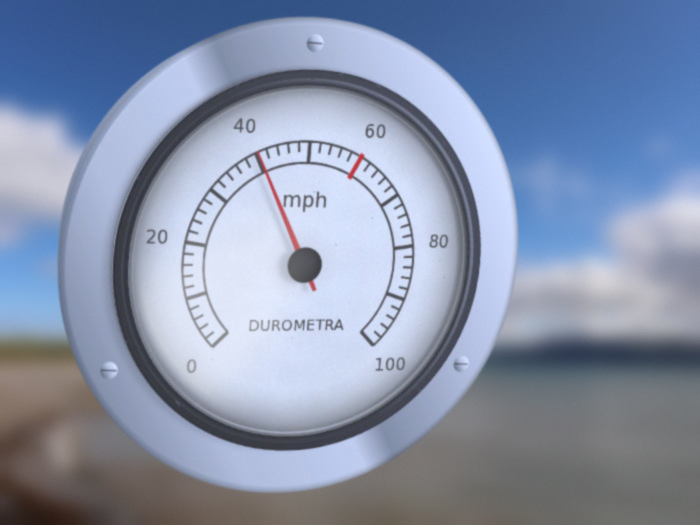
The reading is **40** mph
